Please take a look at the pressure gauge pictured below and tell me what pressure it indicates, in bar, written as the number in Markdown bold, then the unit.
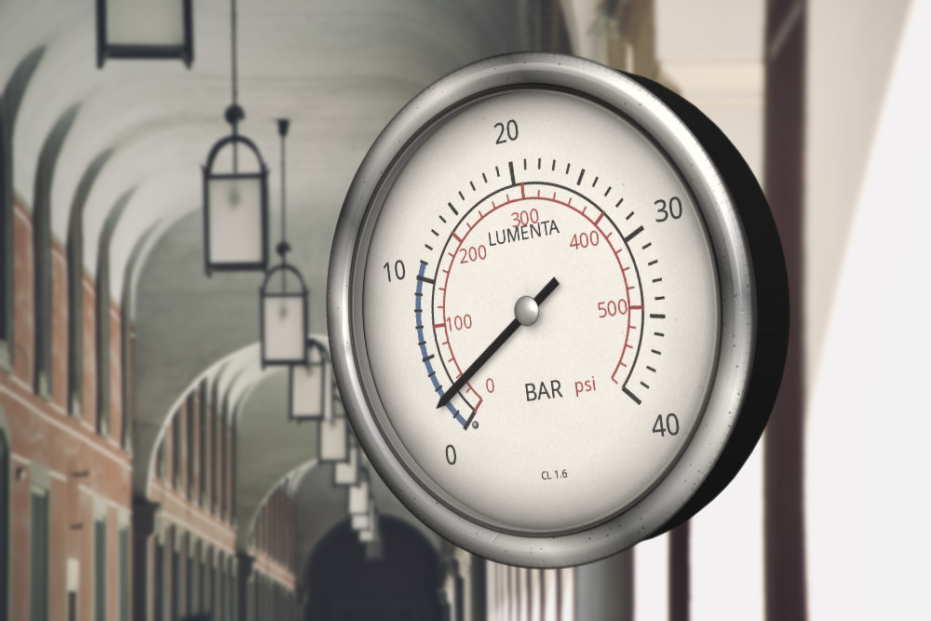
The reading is **2** bar
